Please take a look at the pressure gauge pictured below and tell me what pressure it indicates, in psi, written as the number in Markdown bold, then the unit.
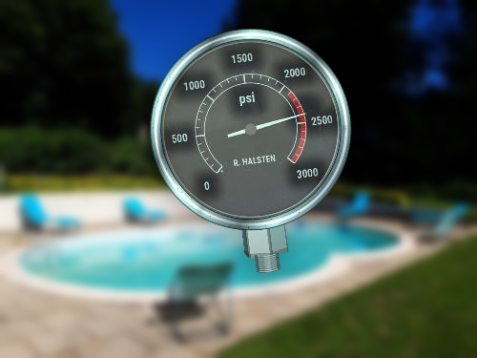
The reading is **2400** psi
